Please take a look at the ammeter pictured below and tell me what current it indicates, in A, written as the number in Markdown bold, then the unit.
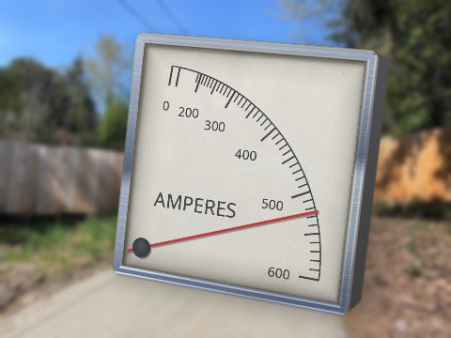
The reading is **525** A
